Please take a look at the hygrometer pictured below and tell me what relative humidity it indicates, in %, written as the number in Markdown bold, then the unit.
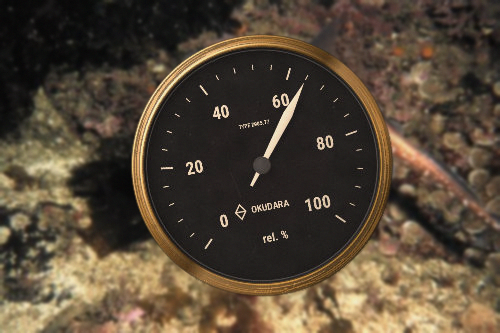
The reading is **64** %
